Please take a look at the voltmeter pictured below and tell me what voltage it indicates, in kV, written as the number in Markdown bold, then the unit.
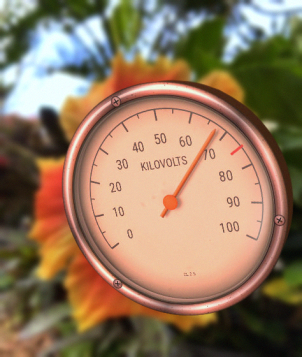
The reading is **67.5** kV
